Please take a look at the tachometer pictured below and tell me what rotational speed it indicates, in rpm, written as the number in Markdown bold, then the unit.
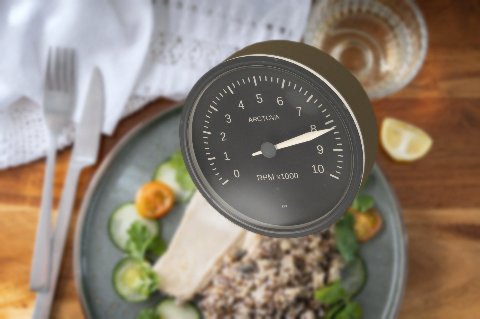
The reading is **8200** rpm
